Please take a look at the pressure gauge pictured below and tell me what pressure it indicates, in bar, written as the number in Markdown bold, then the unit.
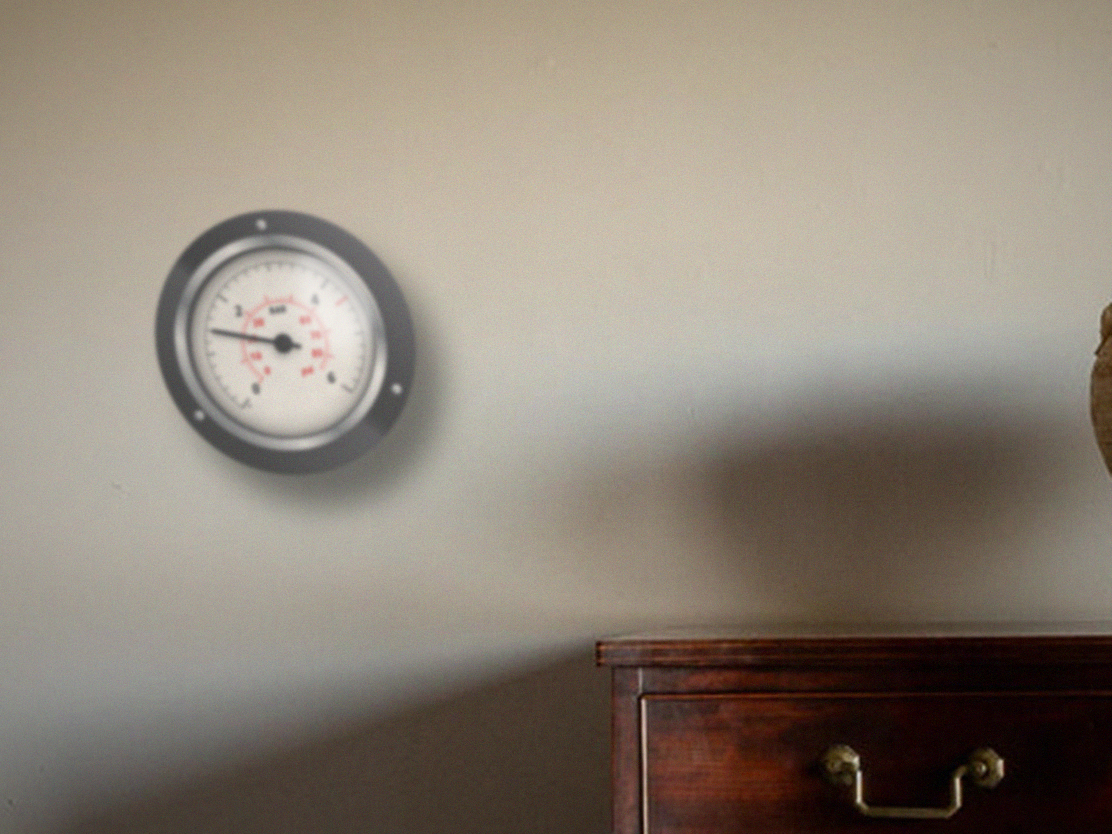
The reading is **1.4** bar
